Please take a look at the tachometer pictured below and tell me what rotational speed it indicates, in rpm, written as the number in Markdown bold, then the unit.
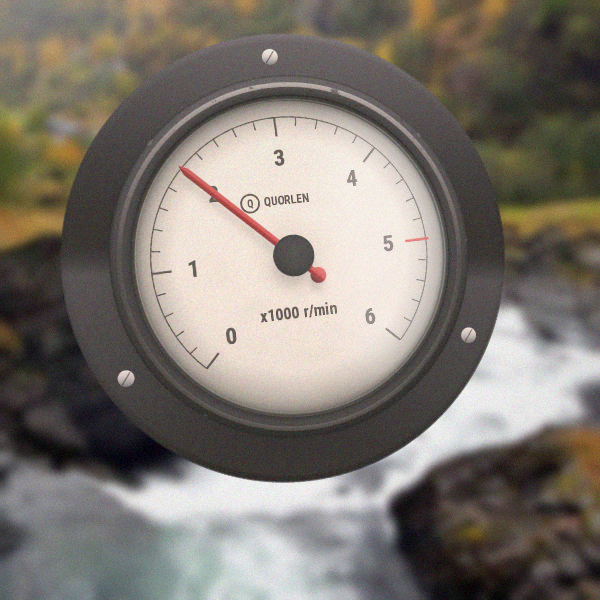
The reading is **2000** rpm
